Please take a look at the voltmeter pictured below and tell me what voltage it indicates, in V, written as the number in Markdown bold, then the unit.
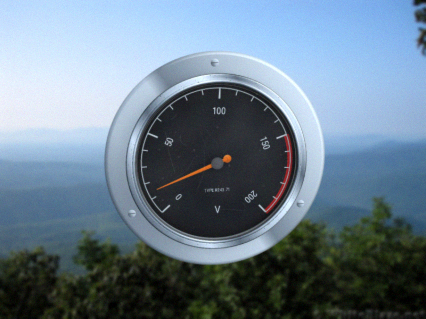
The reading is **15** V
